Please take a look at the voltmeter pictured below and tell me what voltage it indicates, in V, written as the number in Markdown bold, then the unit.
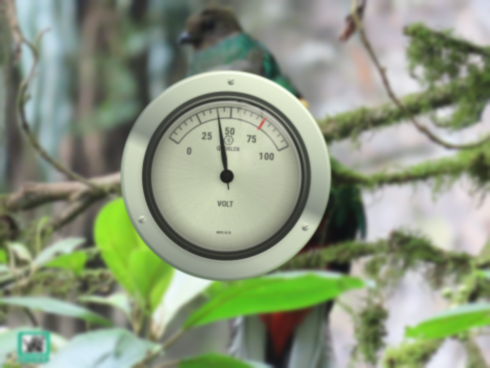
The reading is **40** V
